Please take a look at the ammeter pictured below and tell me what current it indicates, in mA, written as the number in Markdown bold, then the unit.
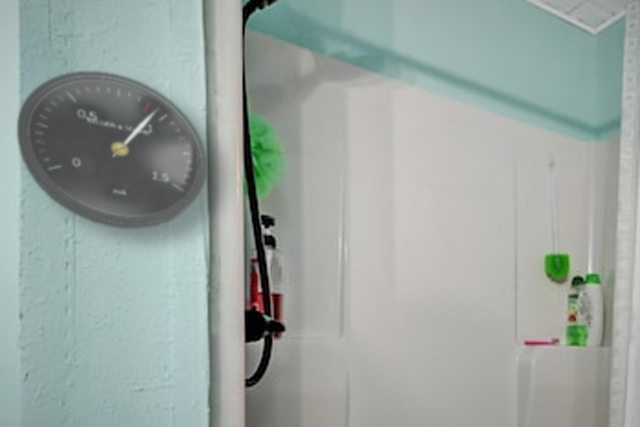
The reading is **0.95** mA
